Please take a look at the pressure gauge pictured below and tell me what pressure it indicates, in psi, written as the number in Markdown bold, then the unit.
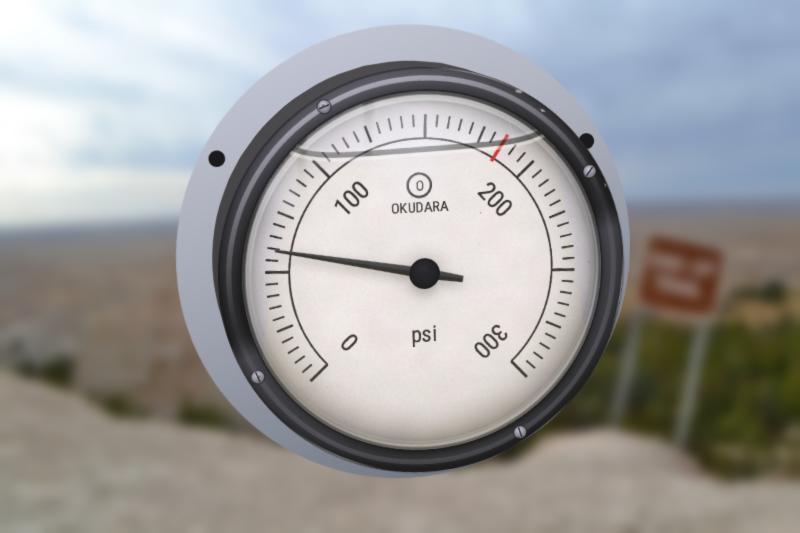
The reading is **60** psi
